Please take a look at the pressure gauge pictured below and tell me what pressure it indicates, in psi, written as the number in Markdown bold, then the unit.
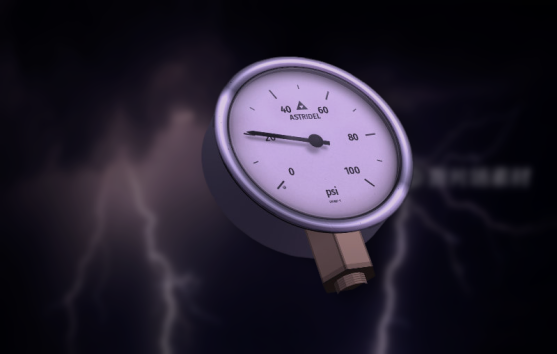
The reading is **20** psi
